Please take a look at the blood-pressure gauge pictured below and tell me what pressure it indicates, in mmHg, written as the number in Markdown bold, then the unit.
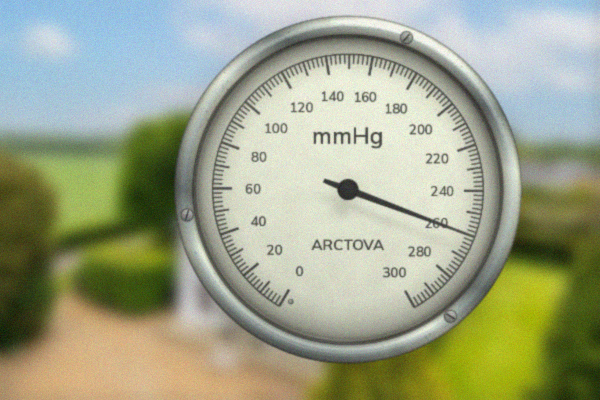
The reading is **260** mmHg
